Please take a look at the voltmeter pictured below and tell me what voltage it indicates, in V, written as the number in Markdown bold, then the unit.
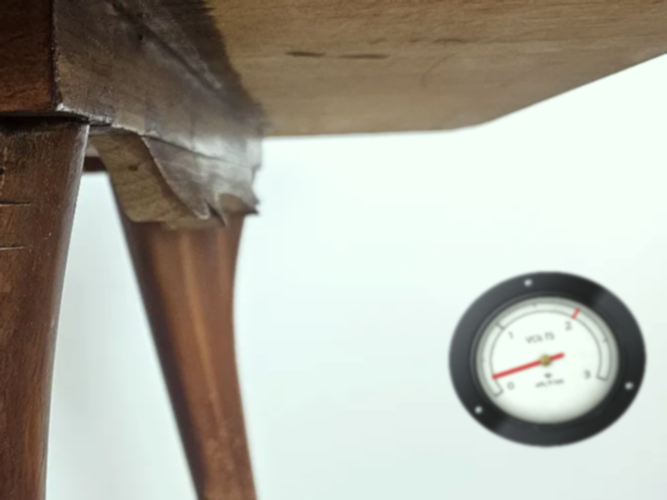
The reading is **0.25** V
